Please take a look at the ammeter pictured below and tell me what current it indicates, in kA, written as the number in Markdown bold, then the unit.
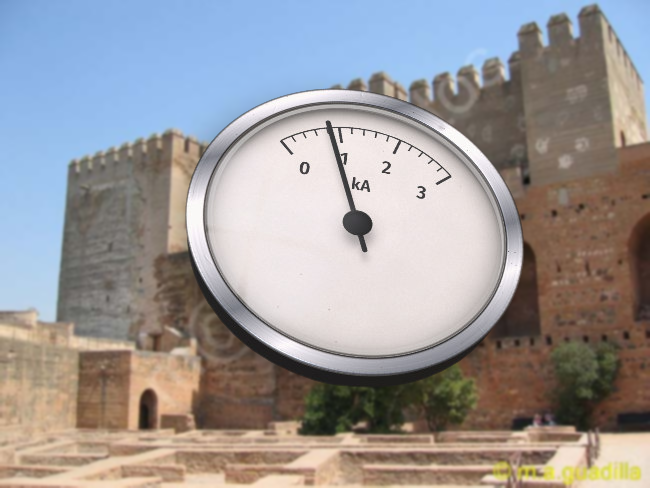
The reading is **0.8** kA
